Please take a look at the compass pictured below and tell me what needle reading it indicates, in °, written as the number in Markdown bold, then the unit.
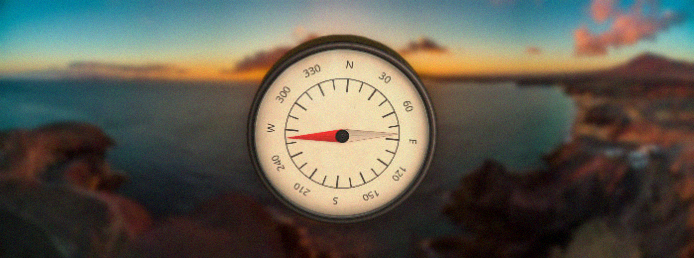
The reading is **262.5** °
